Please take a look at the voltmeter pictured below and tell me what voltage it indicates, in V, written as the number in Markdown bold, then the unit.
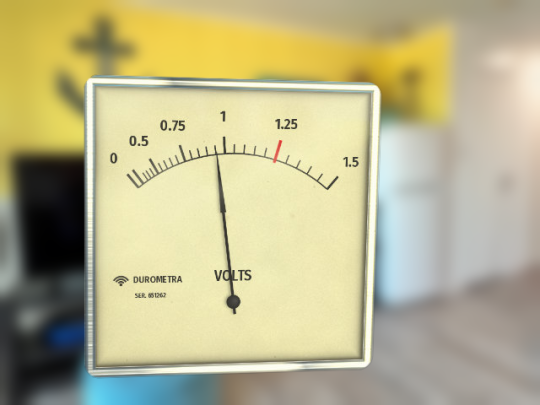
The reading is **0.95** V
